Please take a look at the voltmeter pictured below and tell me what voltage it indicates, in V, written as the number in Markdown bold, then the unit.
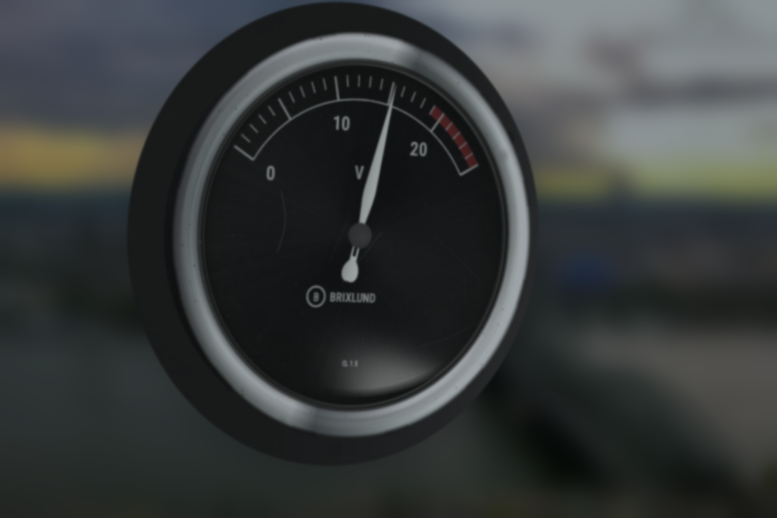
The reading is **15** V
